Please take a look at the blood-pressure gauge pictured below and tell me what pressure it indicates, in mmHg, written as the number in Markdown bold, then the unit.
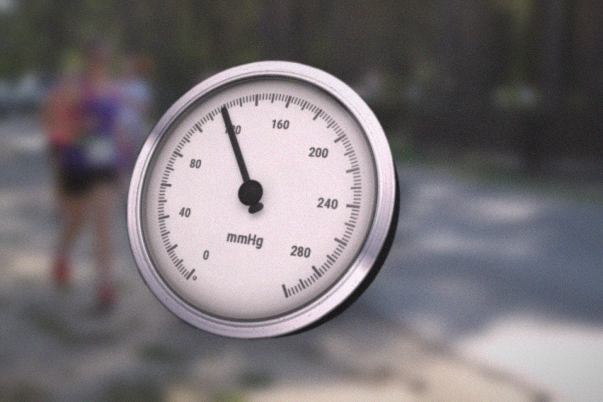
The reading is **120** mmHg
